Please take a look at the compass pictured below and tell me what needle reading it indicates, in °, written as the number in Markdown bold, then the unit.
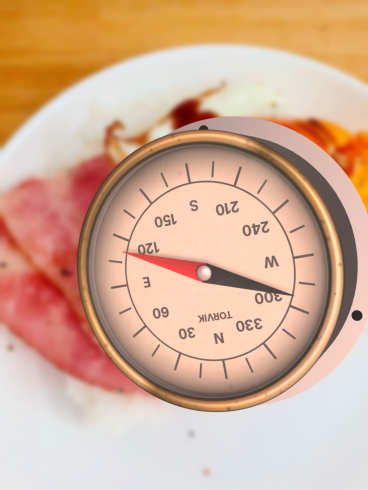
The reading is **112.5** °
